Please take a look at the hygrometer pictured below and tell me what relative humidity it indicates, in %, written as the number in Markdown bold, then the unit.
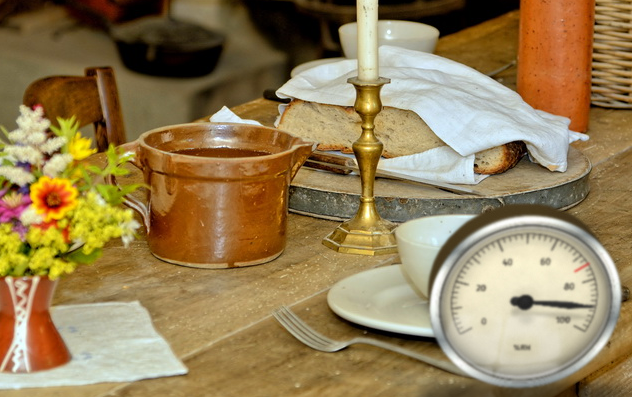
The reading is **90** %
